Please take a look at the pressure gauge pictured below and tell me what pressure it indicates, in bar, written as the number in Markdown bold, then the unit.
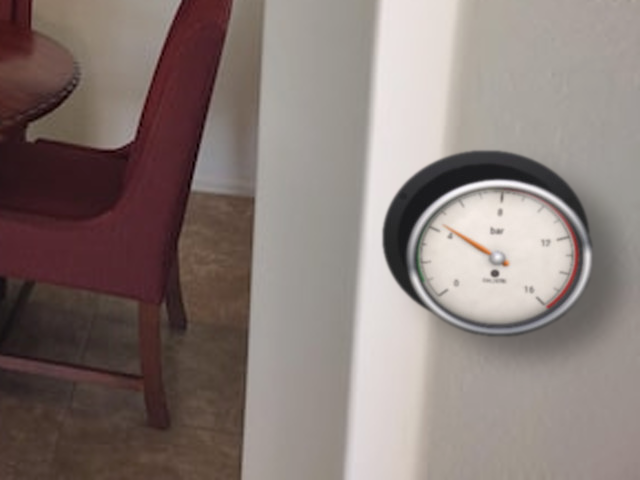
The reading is **4.5** bar
